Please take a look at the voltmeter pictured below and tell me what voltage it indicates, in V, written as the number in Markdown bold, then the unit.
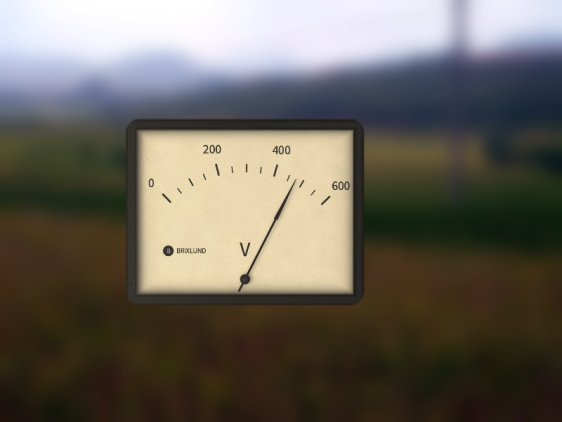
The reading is **475** V
